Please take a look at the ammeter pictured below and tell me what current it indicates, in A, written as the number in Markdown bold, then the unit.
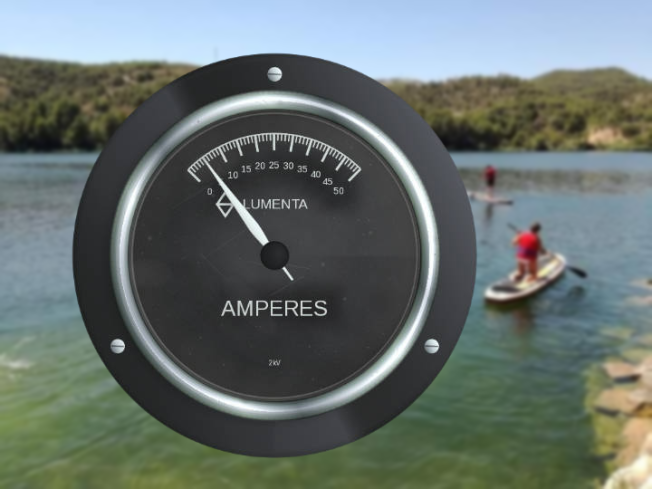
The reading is **5** A
